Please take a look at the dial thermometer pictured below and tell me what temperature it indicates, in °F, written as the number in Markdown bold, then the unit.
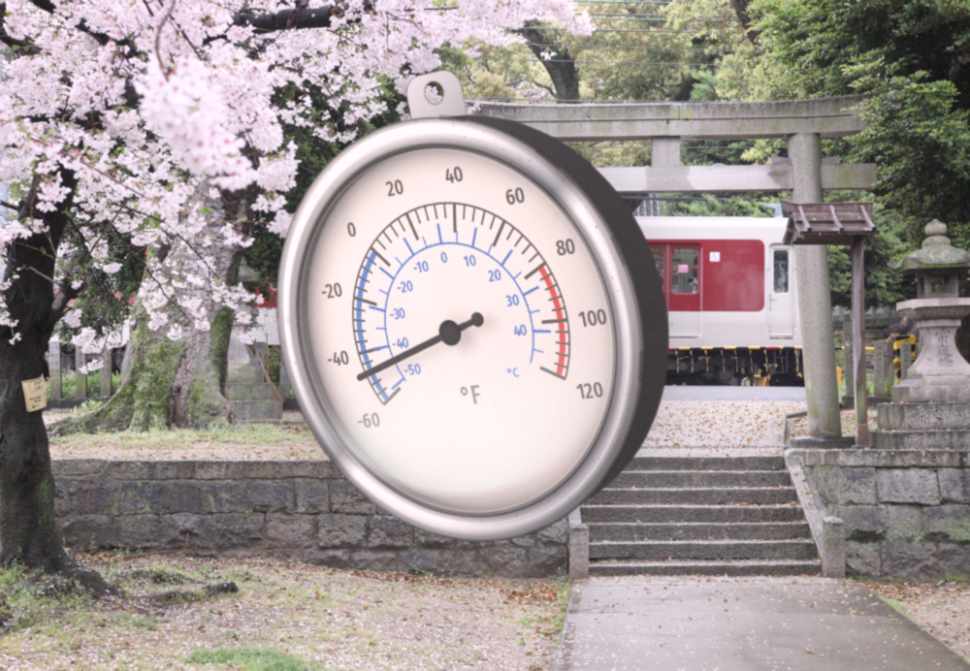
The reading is **-48** °F
